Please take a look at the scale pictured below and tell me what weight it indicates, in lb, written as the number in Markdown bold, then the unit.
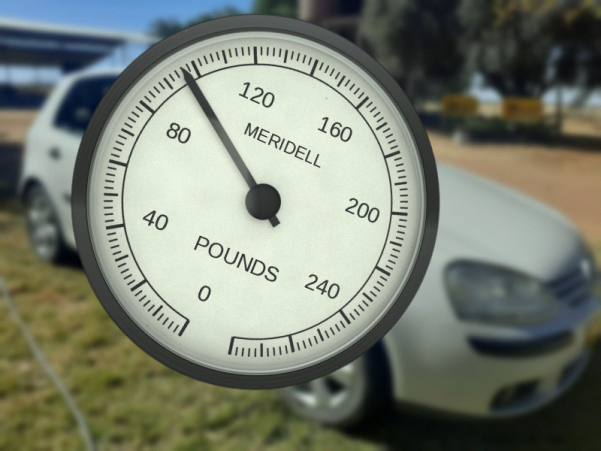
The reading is **96** lb
